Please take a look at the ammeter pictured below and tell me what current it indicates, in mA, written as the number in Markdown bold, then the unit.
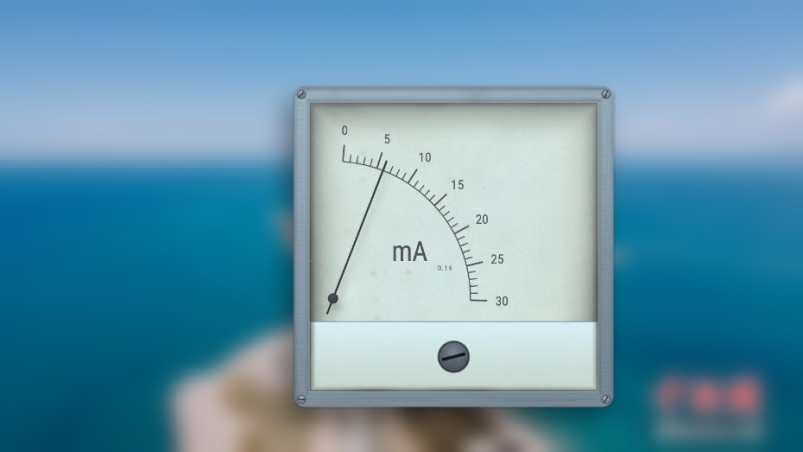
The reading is **6** mA
